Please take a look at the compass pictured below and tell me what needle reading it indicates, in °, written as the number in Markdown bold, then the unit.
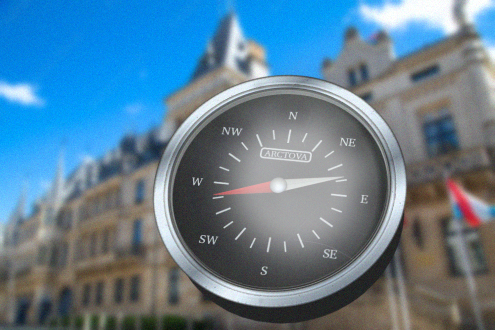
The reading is **255** °
